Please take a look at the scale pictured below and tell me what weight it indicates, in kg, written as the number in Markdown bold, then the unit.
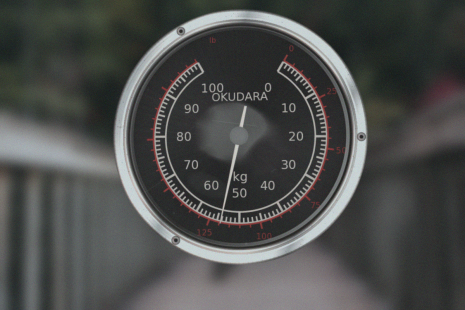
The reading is **54** kg
